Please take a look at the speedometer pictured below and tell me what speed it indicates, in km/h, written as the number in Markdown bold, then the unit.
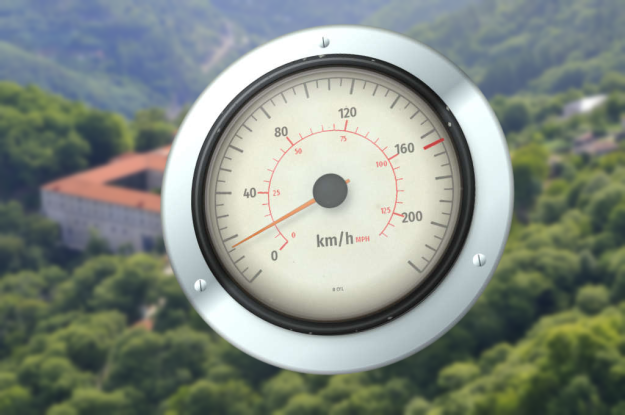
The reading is **15** km/h
